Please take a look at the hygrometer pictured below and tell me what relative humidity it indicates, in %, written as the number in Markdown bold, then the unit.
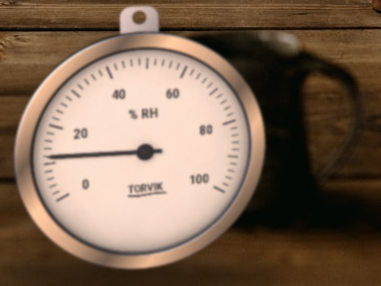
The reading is **12** %
